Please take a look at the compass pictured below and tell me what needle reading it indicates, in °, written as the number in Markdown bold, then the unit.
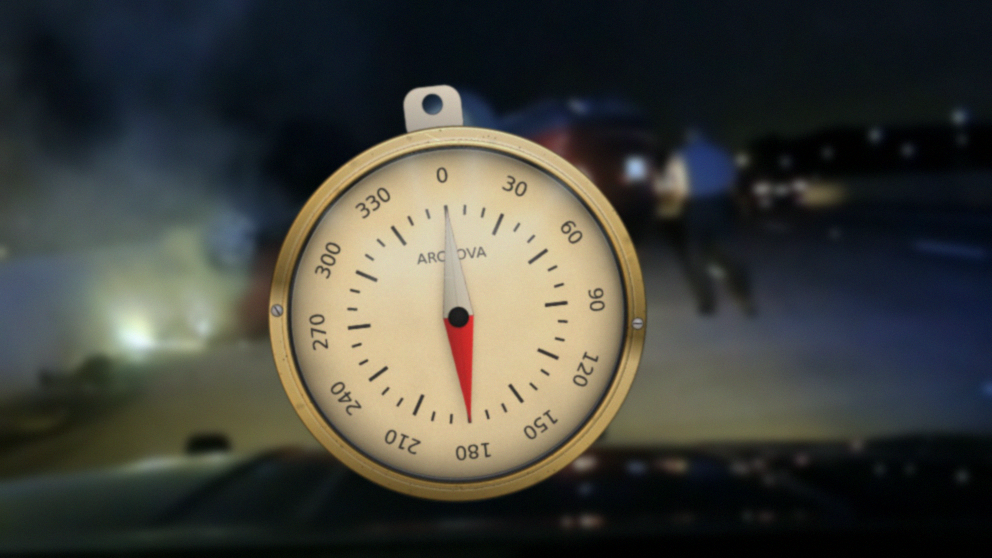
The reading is **180** °
